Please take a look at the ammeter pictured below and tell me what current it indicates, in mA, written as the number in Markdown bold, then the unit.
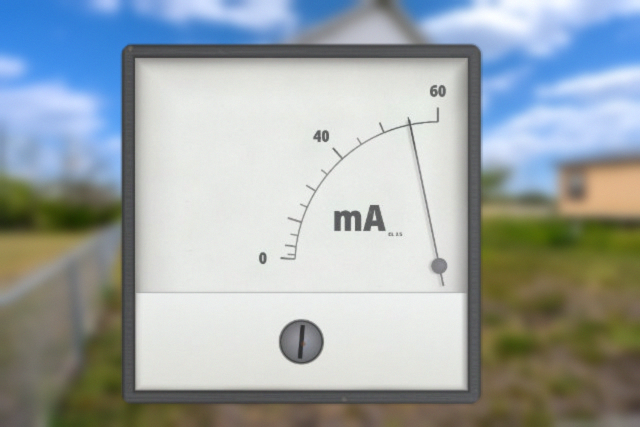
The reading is **55** mA
